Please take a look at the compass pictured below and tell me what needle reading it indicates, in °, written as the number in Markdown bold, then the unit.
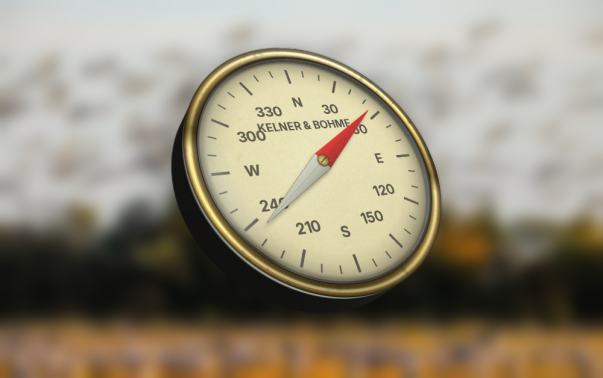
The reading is **55** °
